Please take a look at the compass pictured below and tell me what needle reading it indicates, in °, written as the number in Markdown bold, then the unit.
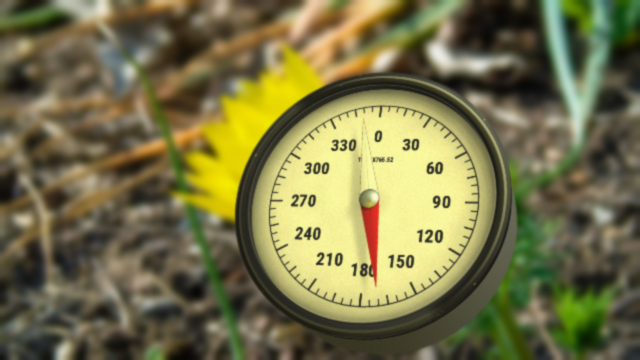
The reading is **170** °
